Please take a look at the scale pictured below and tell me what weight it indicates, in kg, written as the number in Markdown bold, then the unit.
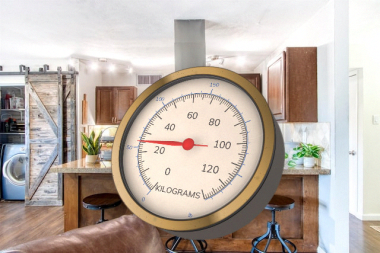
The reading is **25** kg
